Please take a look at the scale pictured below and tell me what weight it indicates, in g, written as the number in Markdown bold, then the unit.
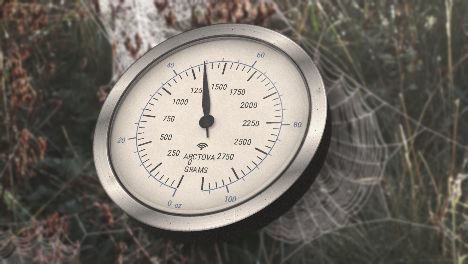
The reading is **1350** g
